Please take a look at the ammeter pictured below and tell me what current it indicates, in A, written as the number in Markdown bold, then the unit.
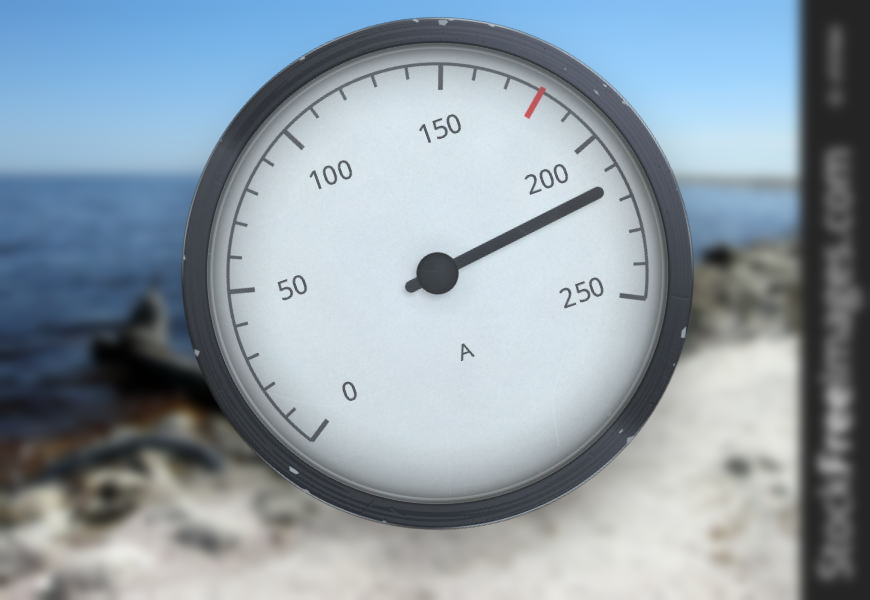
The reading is **215** A
